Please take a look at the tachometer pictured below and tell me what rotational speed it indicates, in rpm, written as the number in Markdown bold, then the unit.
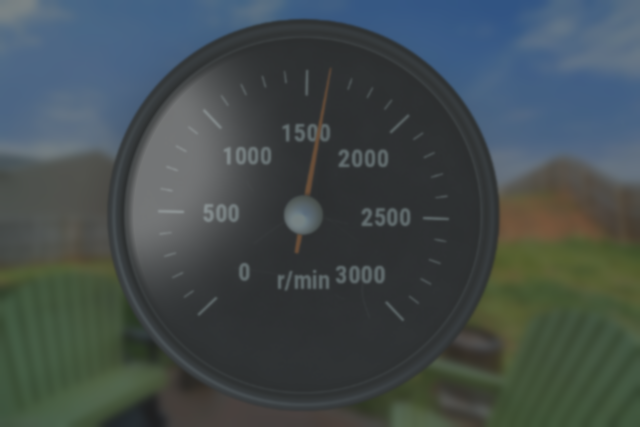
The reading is **1600** rpm
